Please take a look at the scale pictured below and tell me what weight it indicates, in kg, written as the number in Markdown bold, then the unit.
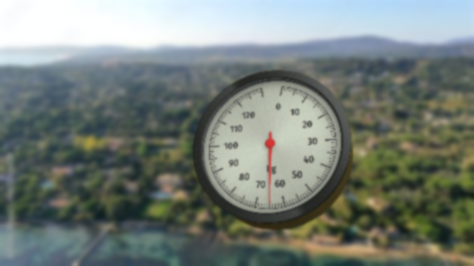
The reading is **65** kg
